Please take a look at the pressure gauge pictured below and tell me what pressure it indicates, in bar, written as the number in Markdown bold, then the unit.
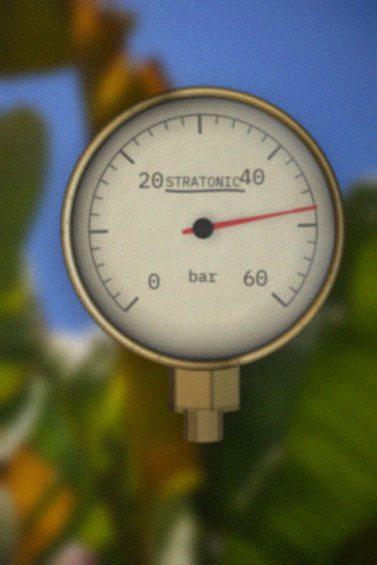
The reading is **48** bar
